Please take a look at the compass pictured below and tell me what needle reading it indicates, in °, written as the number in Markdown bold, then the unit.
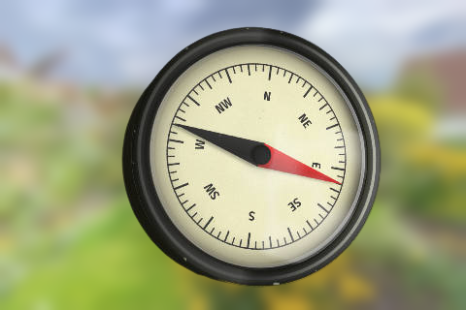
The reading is **100** °
